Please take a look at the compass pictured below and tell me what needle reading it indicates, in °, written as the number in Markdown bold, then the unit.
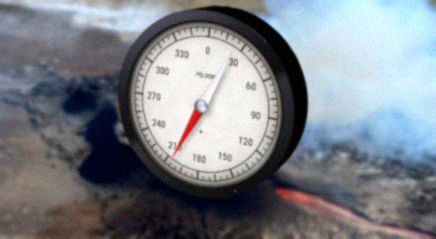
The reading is **205** °
